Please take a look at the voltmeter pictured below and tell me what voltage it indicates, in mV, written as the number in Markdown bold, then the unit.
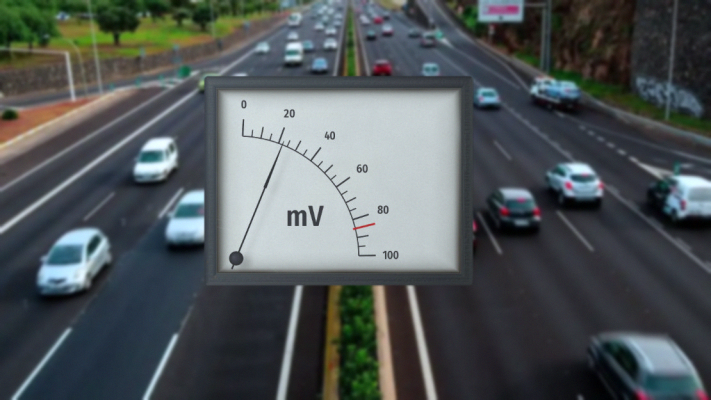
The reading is **22.5** mV
